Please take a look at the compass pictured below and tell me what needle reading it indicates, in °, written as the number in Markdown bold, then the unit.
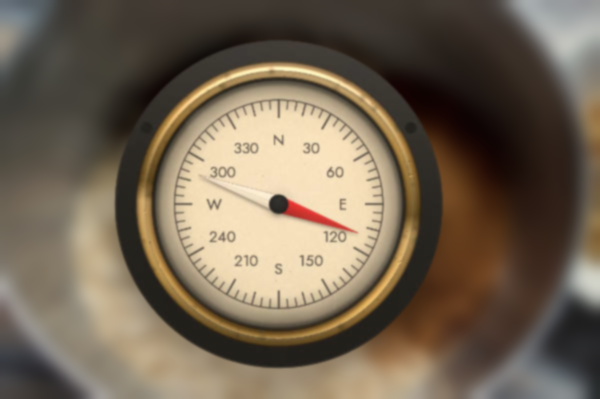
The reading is **110** °
